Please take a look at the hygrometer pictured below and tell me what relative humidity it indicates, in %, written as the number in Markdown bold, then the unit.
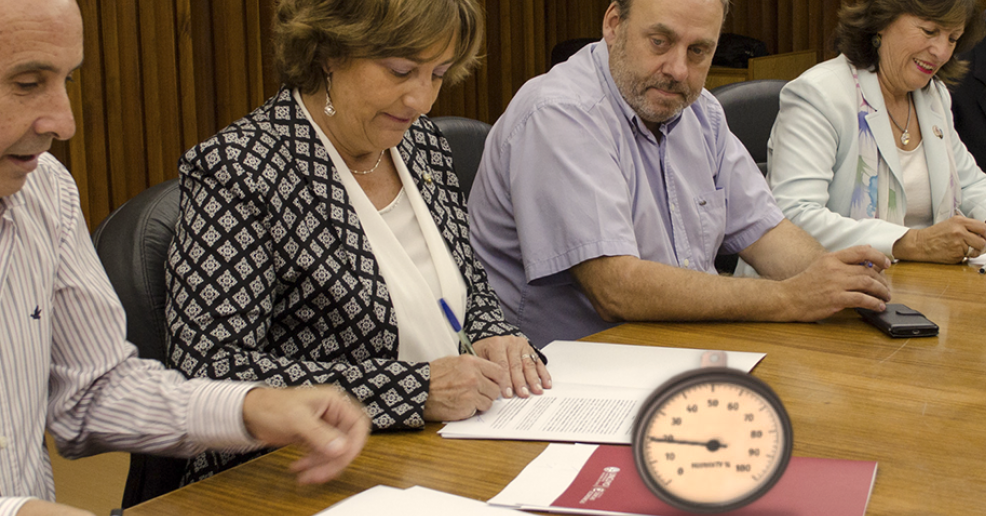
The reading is **20** %
